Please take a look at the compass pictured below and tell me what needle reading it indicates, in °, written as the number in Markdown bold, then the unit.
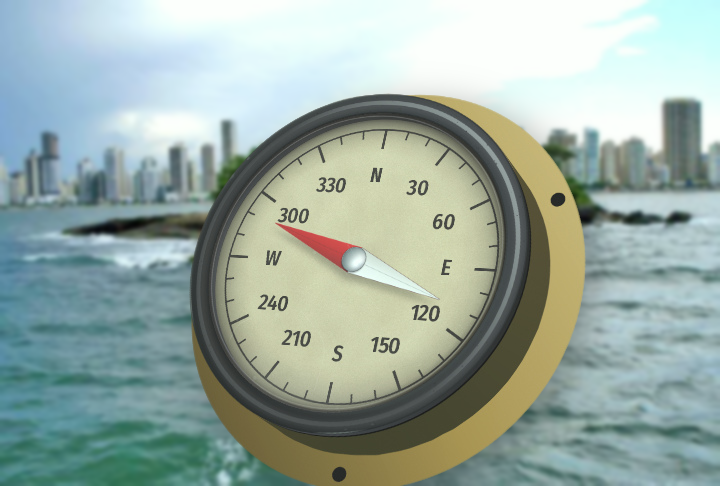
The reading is **290** °
